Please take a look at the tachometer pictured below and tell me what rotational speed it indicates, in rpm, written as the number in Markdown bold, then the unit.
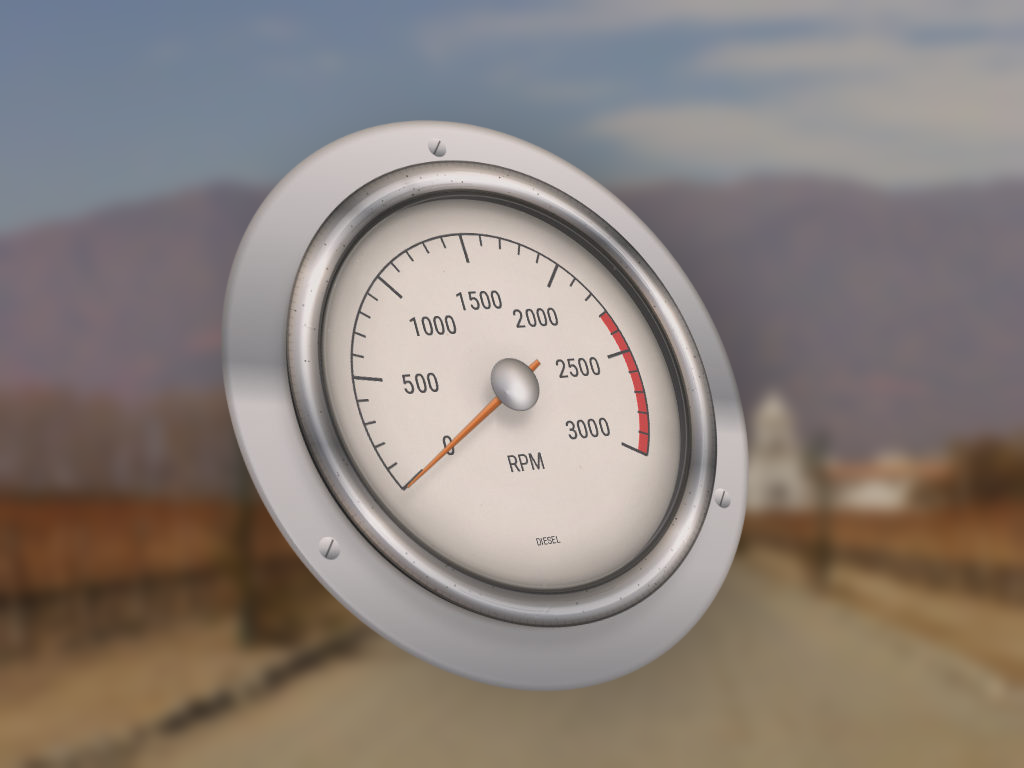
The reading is **0** rpm
